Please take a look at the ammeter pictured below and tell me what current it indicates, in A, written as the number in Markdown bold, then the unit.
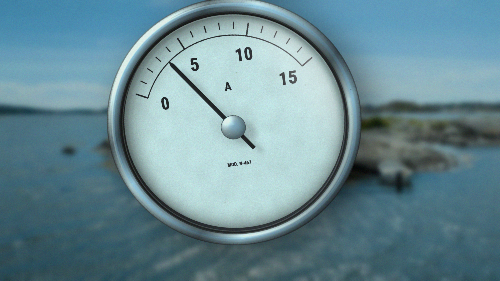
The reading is **3.5** A
